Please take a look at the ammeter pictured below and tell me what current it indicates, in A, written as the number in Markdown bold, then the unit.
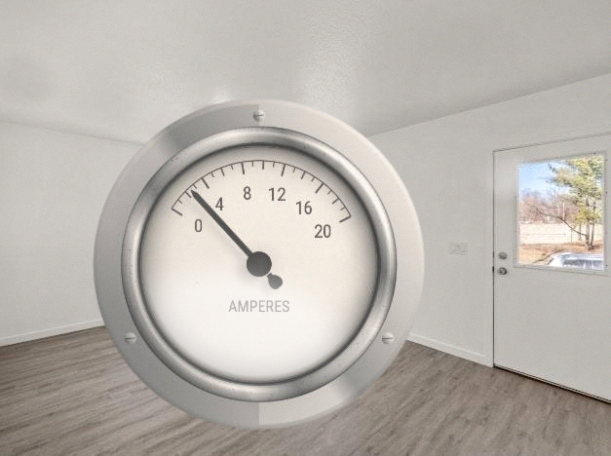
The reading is **2.5** A
